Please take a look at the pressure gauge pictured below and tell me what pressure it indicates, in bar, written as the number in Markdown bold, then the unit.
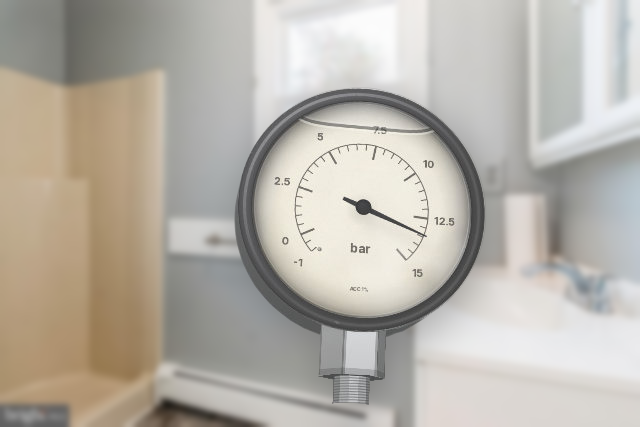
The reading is **13.5** bar
